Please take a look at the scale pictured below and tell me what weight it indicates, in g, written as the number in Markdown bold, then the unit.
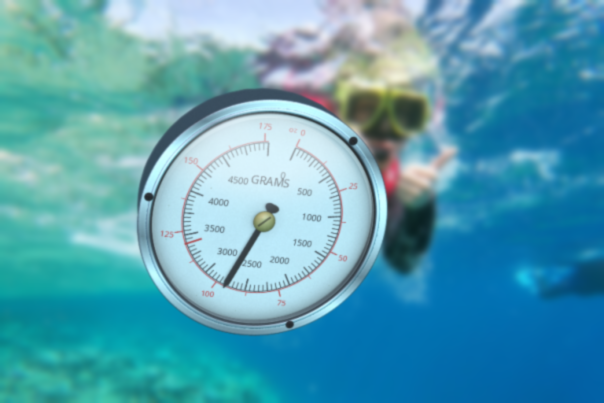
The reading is **2750** g
